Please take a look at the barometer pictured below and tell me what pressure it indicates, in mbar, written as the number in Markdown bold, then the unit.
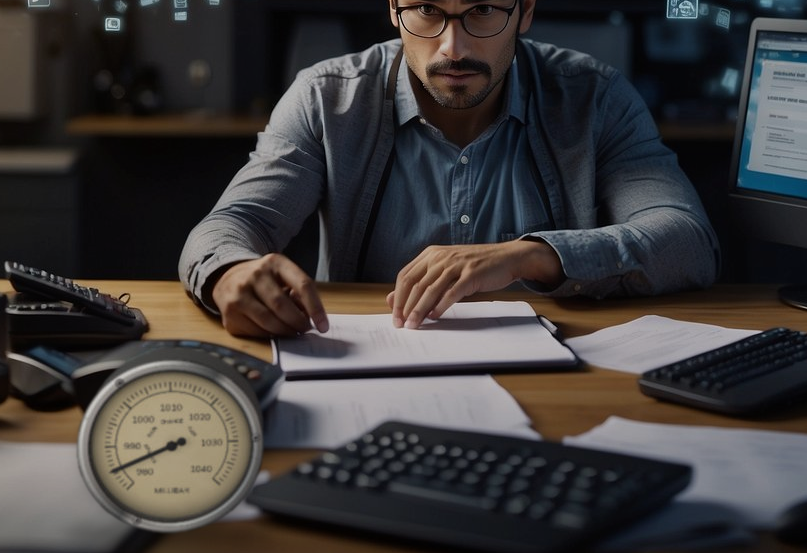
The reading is **985** mbar
